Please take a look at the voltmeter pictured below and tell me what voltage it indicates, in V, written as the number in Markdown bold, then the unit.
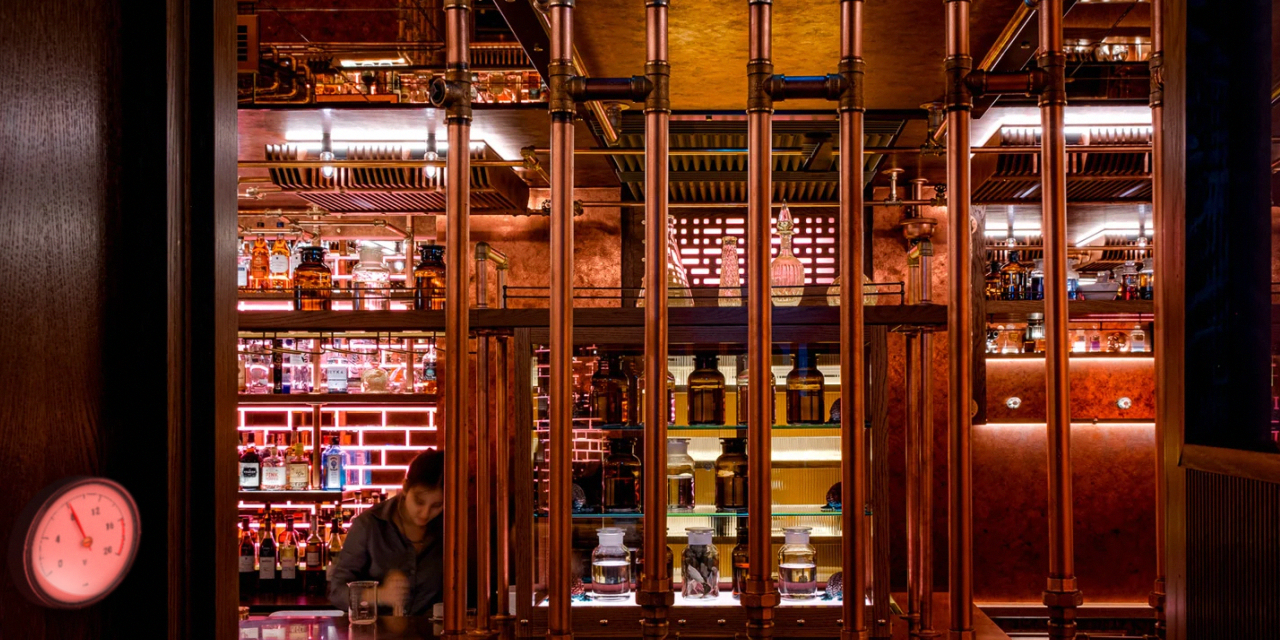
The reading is **8** V
